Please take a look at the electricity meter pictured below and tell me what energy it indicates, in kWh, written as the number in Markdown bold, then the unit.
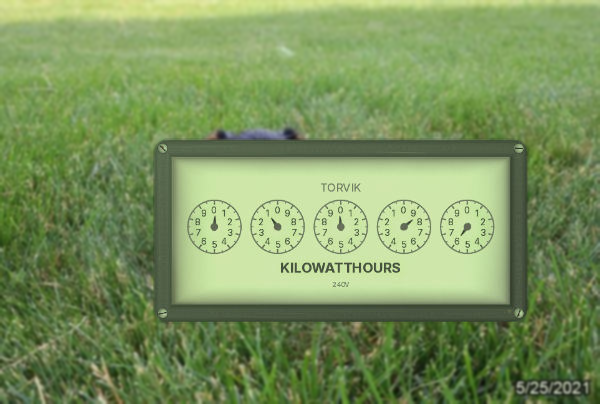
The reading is **986** kWh
